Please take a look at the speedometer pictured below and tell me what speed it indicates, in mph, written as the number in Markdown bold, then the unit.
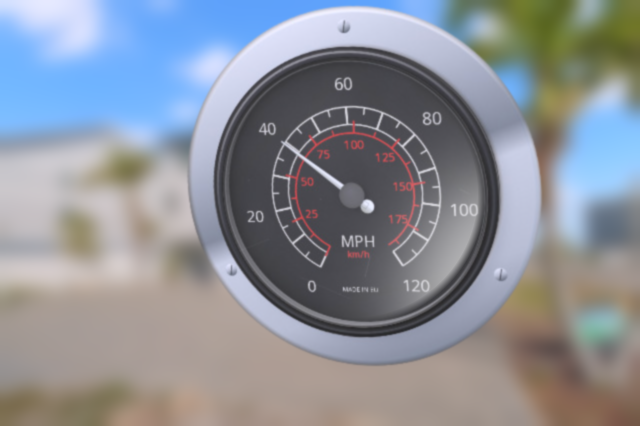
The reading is **40** mph
